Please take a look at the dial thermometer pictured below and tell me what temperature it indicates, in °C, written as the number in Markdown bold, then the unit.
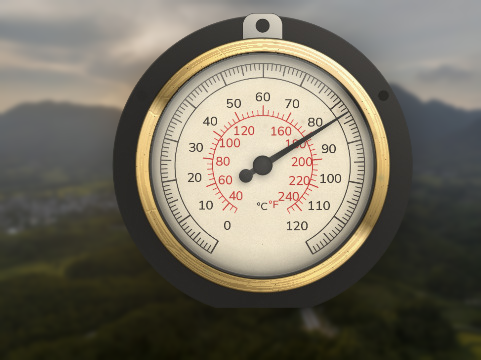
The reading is **83** °C
